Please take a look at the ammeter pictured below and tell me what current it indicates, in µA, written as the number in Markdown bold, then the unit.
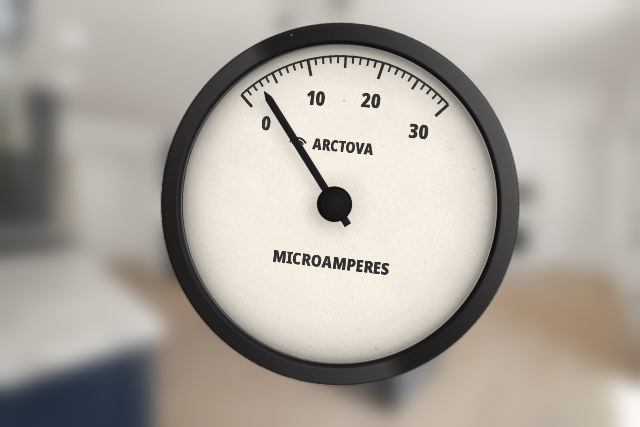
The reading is **3** µA
